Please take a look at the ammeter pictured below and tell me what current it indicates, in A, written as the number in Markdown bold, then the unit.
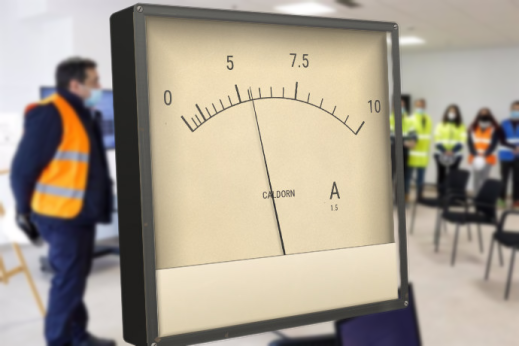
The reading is **5.5** A
